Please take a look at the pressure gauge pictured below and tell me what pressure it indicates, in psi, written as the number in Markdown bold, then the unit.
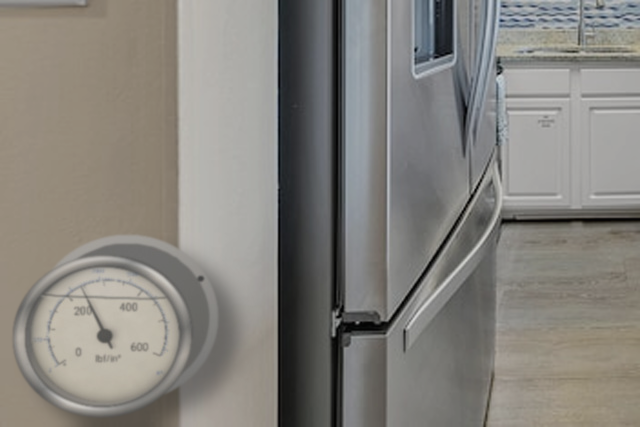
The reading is **250** psi
